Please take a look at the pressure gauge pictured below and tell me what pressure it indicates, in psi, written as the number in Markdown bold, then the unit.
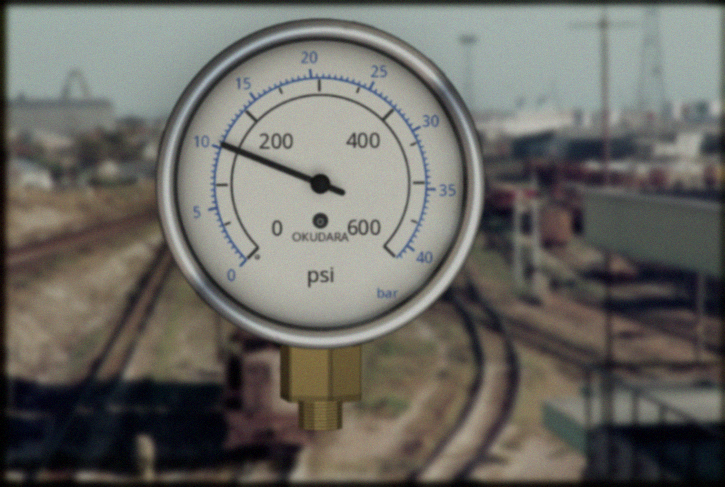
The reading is **150** psi
